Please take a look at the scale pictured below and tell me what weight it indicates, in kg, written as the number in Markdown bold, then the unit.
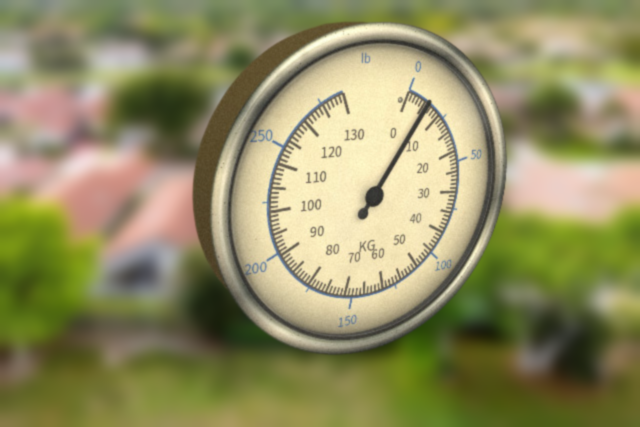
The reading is **5** kg
